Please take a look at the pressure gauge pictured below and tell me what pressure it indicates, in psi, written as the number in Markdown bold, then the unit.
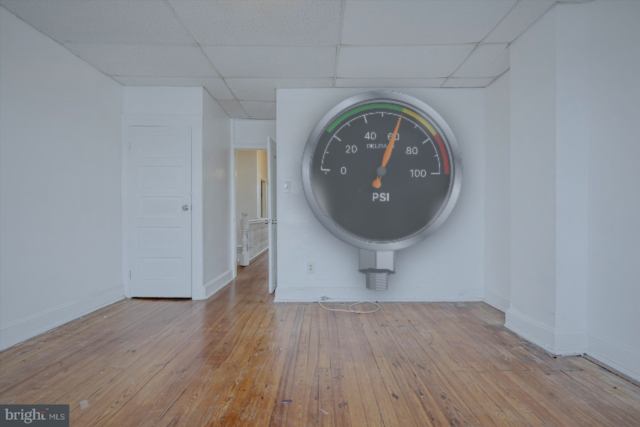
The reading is **60** psi
